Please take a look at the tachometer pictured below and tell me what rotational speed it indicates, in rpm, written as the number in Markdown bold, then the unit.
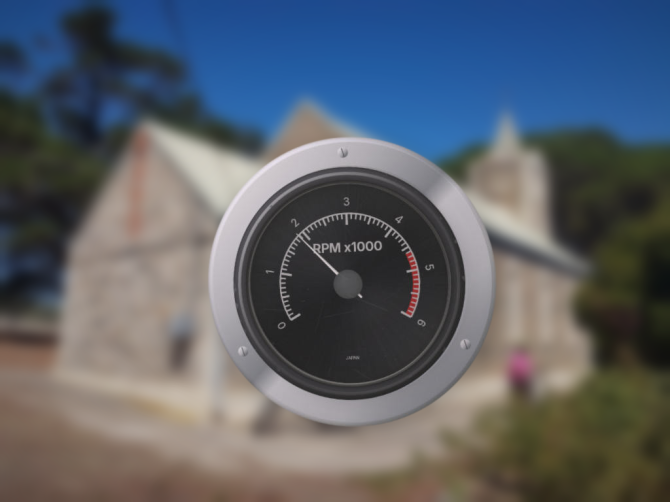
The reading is **1900** rpm
